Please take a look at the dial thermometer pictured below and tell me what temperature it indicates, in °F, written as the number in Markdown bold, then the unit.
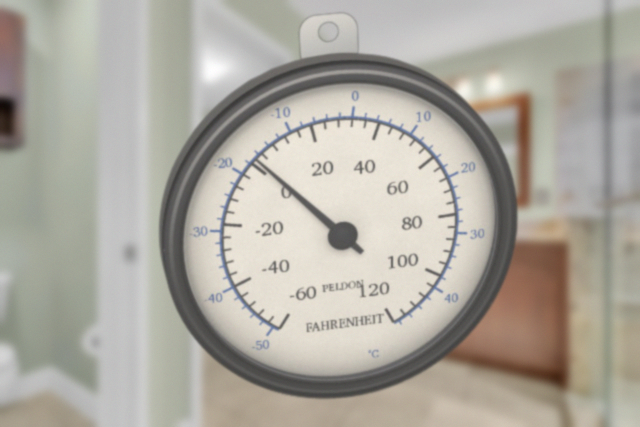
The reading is **2** °F
